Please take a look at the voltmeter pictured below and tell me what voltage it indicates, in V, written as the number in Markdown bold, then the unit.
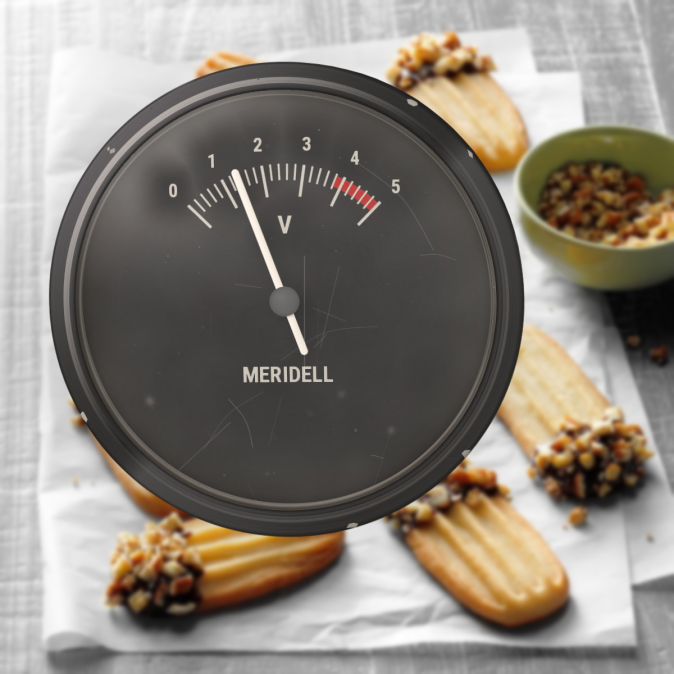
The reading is **1.4** V
